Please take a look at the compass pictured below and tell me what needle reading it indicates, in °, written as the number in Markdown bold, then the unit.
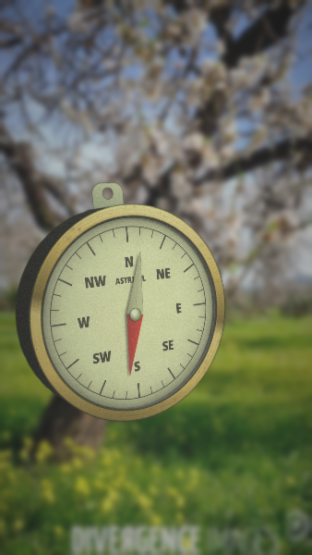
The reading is **190** °
